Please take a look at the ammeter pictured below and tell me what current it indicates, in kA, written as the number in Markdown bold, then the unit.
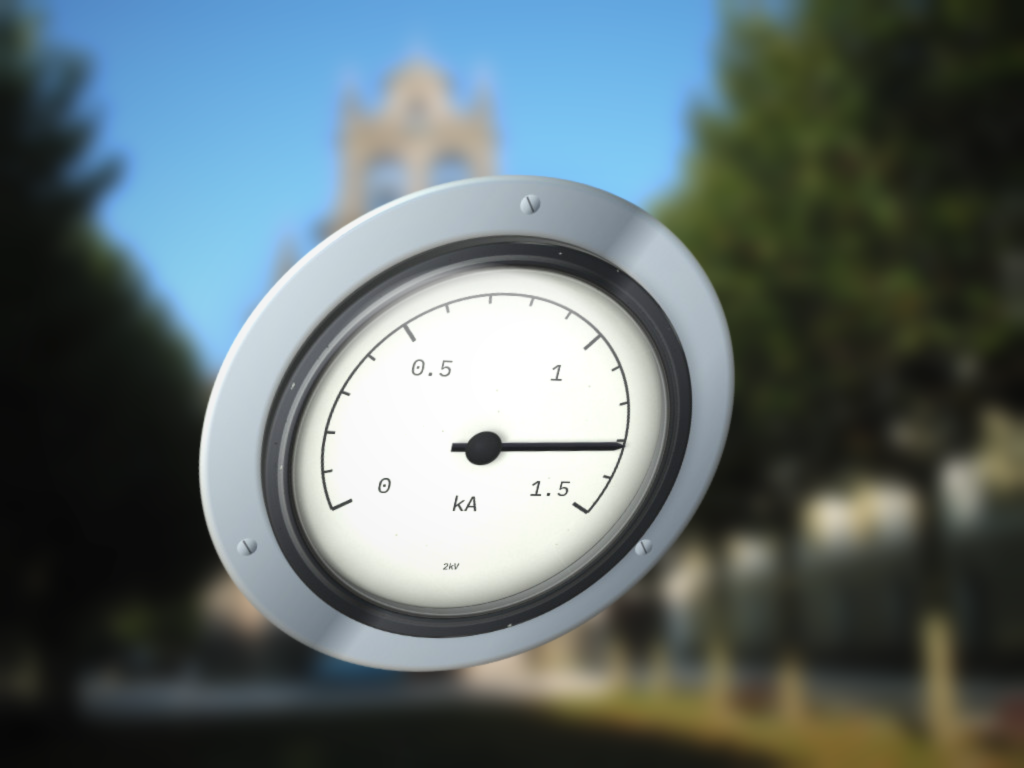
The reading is **1.3** kA
